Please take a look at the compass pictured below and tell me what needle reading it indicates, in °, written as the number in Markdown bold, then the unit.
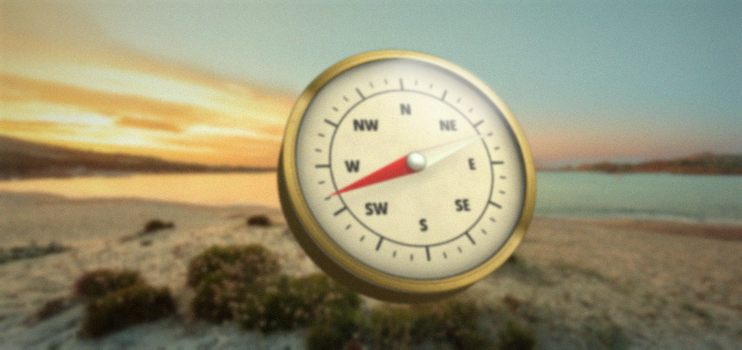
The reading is **250** °
